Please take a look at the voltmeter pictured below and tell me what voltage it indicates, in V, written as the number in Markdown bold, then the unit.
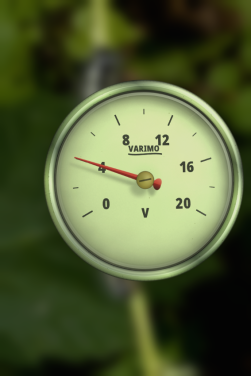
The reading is **4** V
